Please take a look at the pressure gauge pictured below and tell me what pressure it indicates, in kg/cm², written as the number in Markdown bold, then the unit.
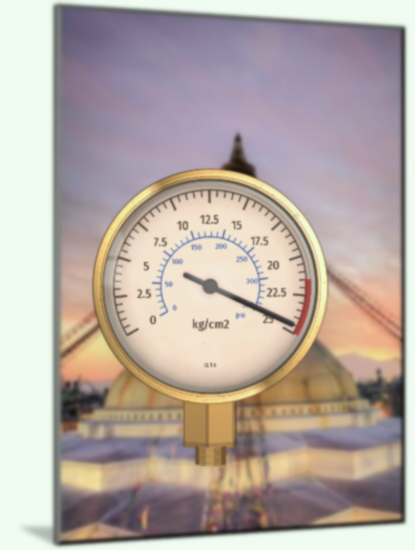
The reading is **24.5** kg/cm²
